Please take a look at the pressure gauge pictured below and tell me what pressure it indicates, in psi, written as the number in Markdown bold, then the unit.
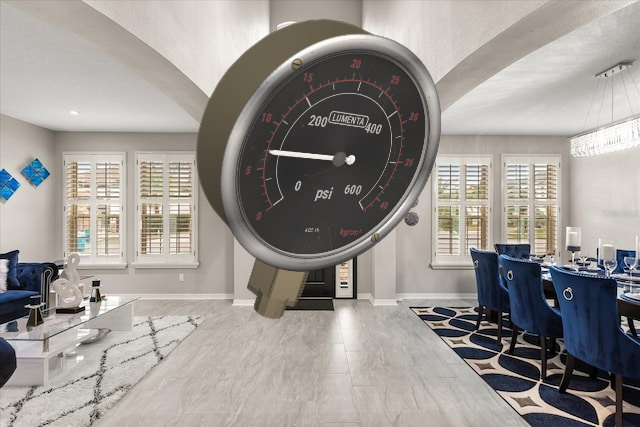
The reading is **100** psi
